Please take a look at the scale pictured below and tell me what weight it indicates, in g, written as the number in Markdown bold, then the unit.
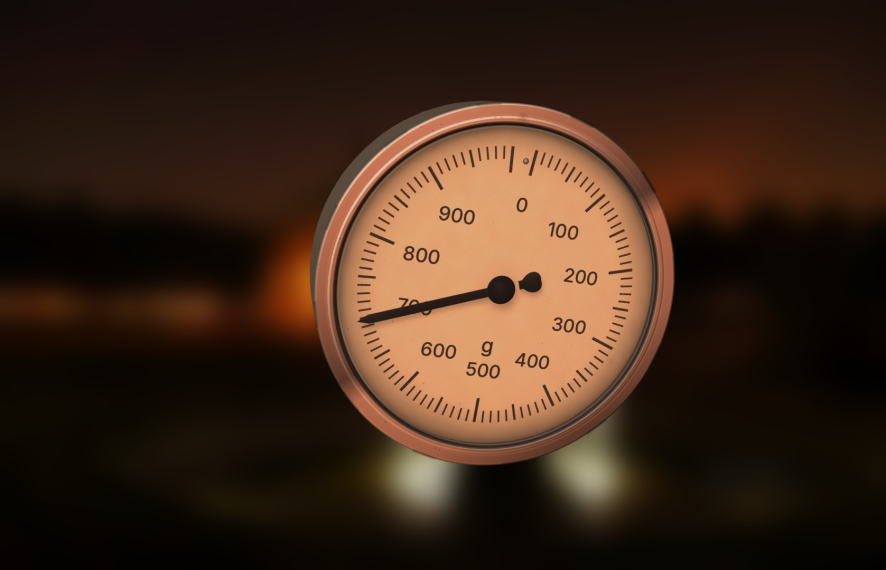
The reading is **700** g
